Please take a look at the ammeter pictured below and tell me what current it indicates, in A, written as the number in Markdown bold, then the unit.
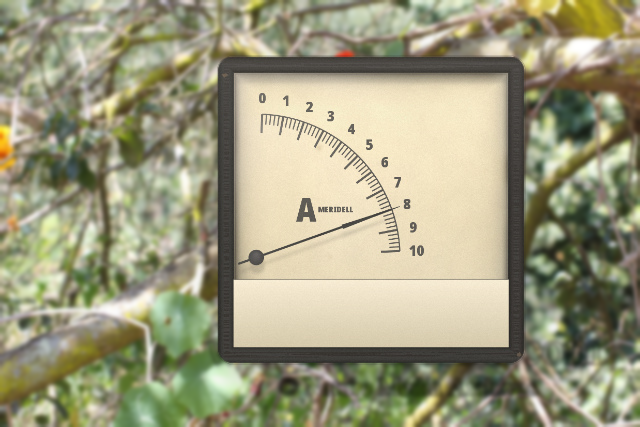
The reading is **8** A
